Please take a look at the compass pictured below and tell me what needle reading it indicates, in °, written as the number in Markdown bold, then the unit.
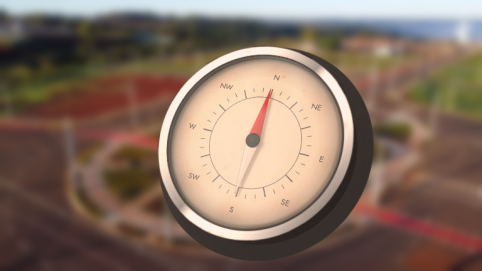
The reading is **0** °
